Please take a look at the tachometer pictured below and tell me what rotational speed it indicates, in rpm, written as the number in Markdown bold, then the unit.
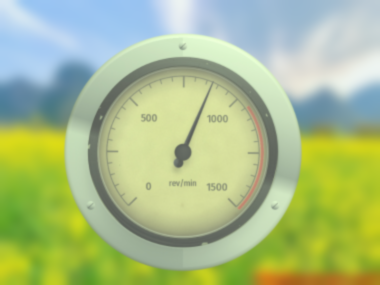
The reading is **875** rpm
